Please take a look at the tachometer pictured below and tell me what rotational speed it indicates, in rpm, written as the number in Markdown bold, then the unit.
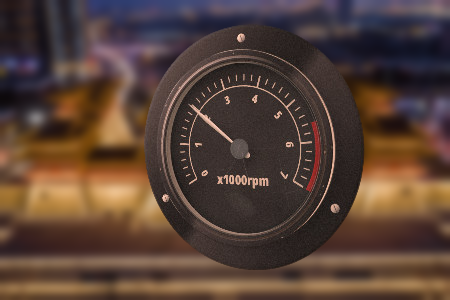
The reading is **2000** rpm
